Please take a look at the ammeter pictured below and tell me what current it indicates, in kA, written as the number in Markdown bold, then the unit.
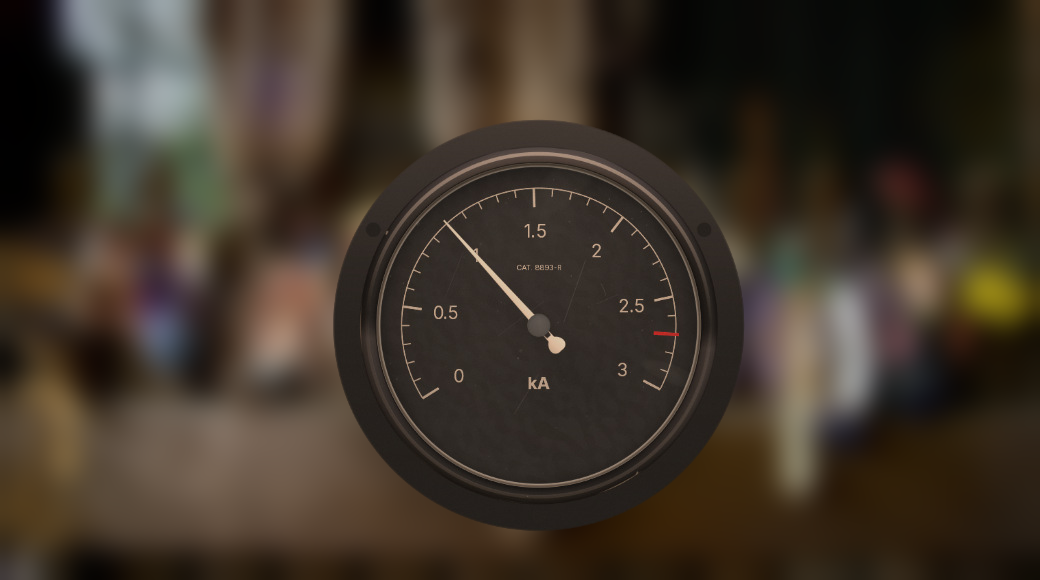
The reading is **1** kA
